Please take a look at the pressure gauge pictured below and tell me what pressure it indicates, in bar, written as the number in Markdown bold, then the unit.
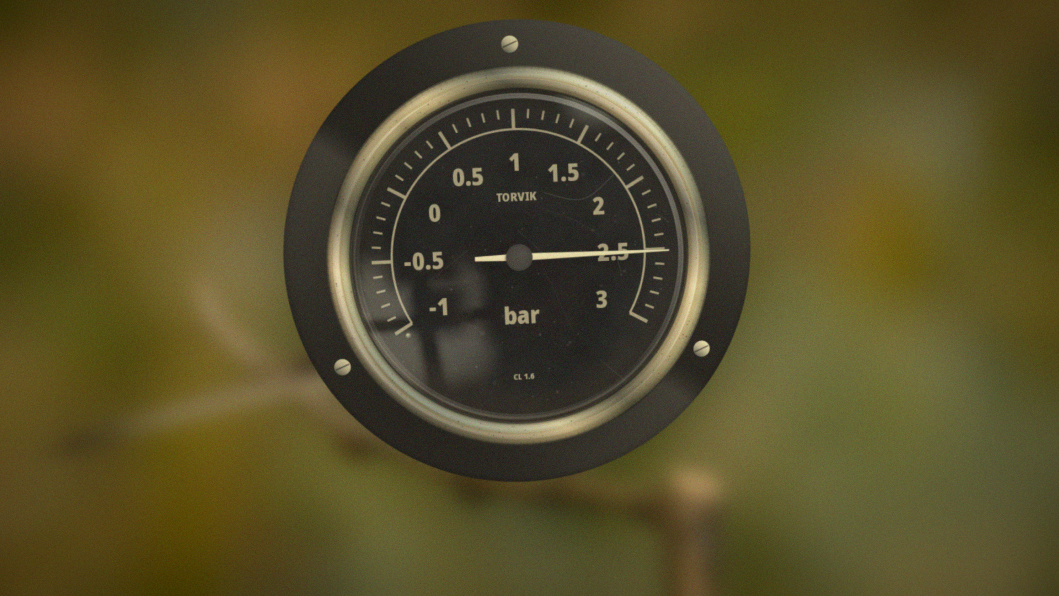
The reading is **2.5** bar
